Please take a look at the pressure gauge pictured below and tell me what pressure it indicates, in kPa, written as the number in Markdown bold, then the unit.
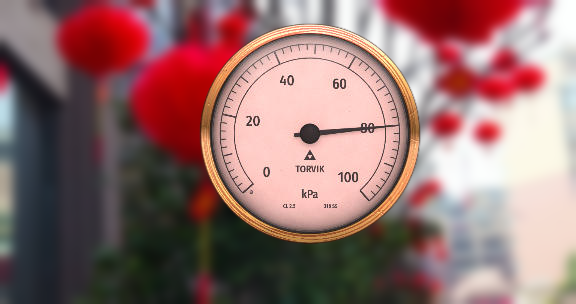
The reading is **80** kPa
